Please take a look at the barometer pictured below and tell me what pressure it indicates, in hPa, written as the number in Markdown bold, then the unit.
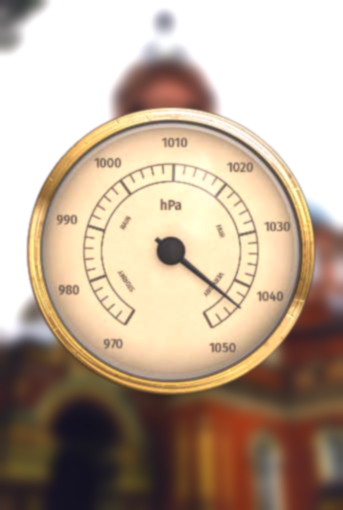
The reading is **1044** hPa
